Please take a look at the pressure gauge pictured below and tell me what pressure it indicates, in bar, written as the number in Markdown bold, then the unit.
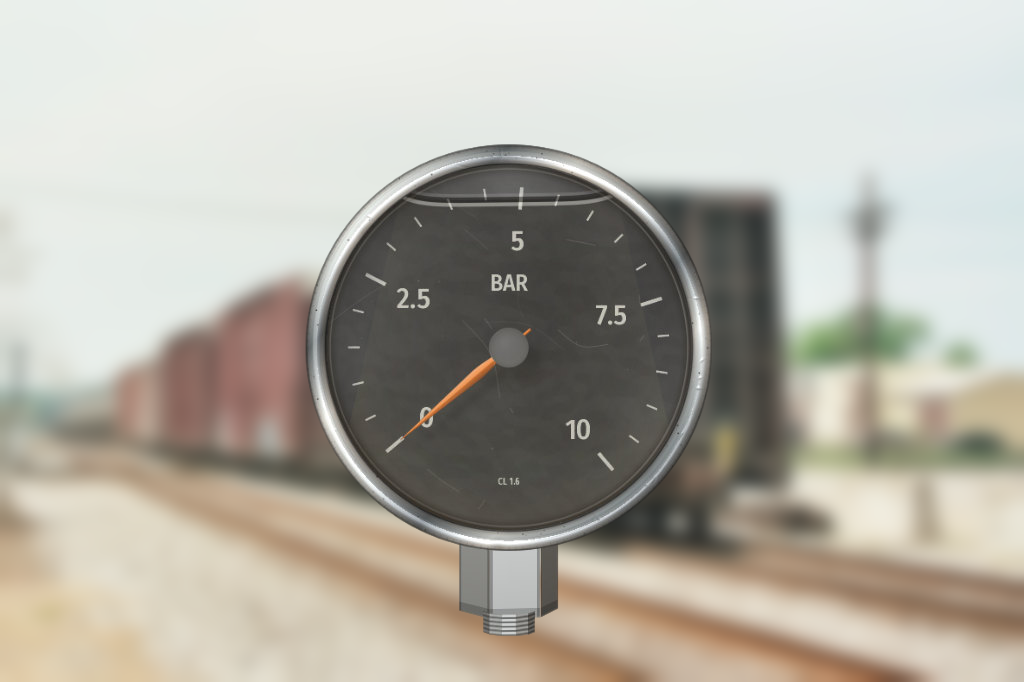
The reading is **0** bar
